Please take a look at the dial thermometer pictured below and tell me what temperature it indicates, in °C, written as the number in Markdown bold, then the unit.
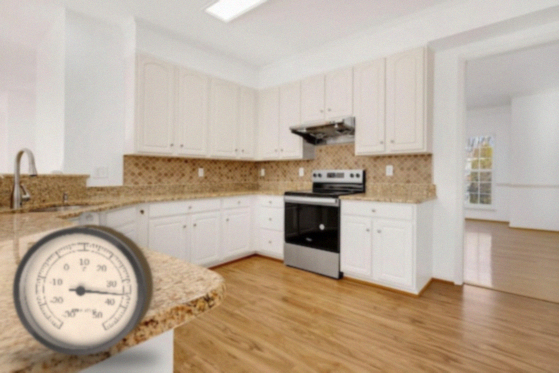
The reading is **35** °C
